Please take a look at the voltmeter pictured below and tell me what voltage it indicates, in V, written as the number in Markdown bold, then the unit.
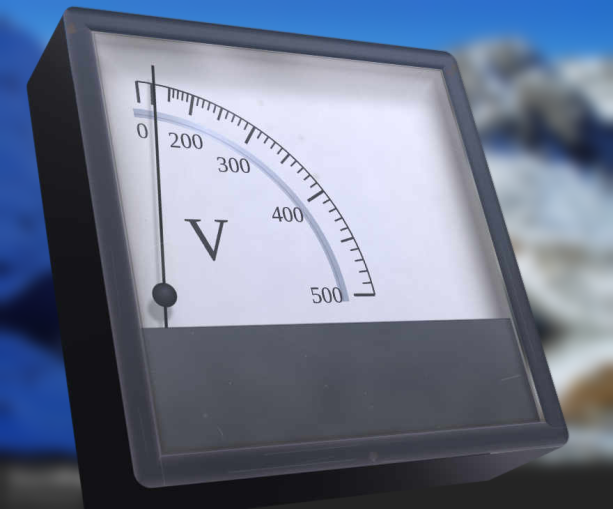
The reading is **100** V
